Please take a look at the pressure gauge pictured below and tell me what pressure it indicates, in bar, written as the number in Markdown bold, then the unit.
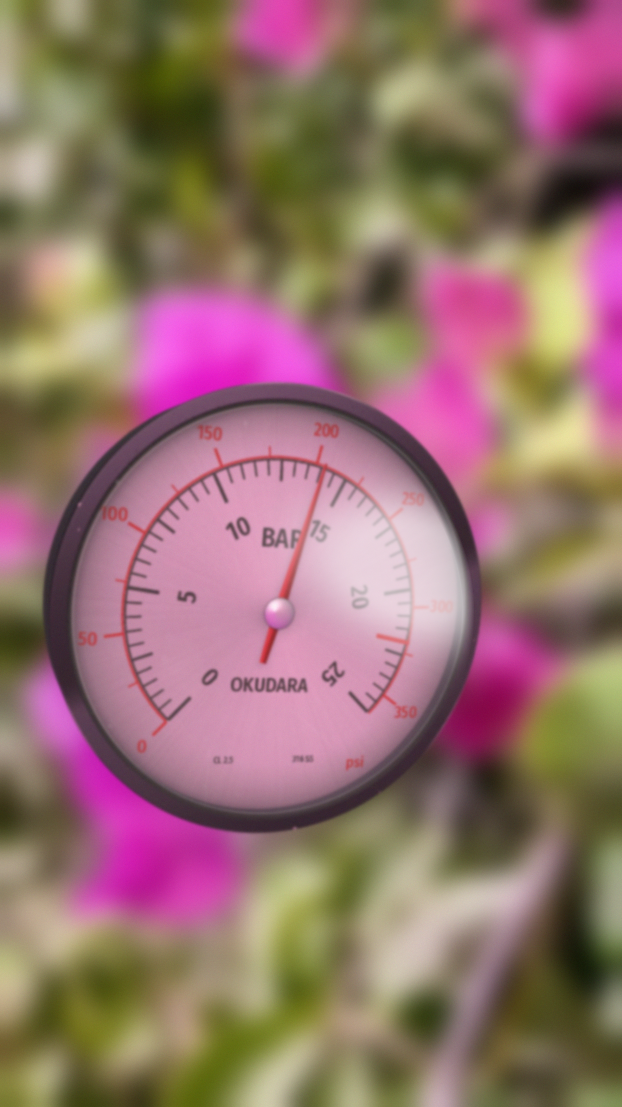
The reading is **14** bar
